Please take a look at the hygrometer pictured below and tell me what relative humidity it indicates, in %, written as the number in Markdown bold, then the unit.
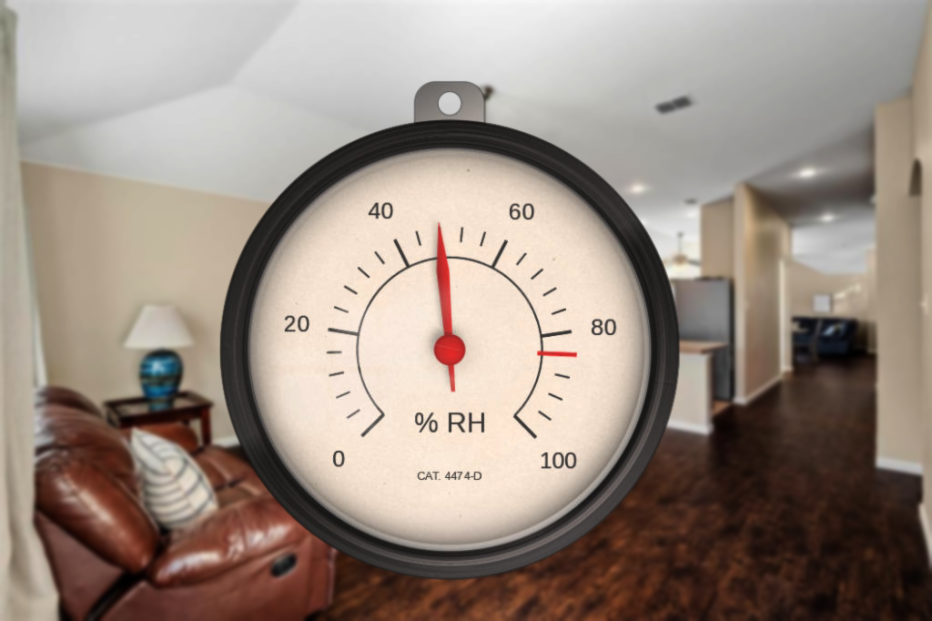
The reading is **48** %
